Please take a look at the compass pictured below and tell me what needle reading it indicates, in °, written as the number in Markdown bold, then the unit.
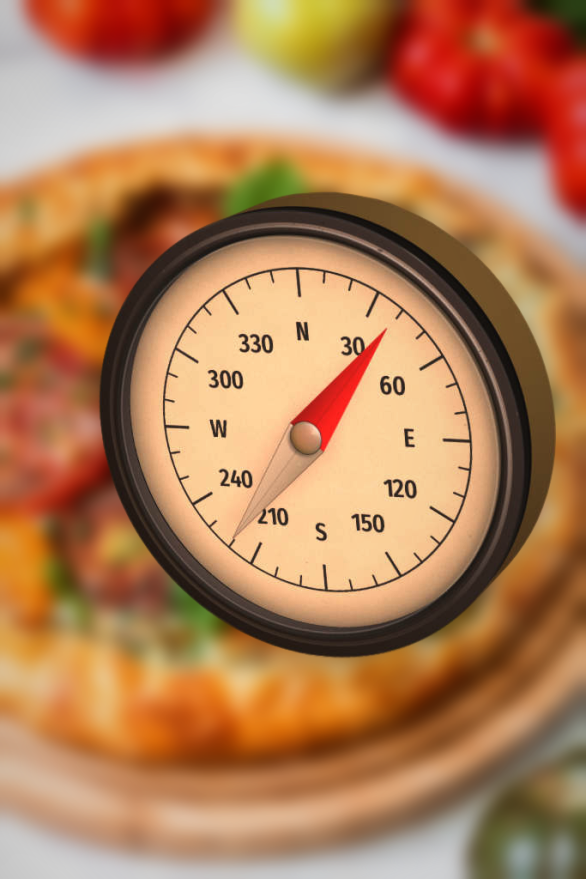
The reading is **40** °
